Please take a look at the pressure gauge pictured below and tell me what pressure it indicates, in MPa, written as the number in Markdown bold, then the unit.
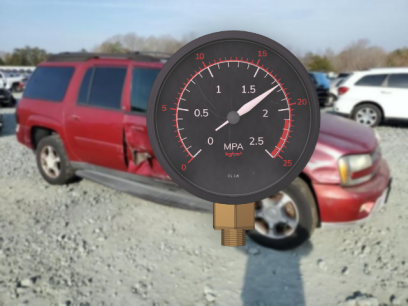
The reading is **1.75** MPa
